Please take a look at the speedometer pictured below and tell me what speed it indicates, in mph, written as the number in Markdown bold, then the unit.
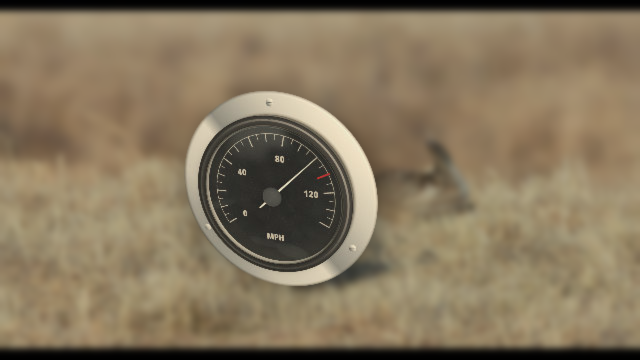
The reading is **100** mph
